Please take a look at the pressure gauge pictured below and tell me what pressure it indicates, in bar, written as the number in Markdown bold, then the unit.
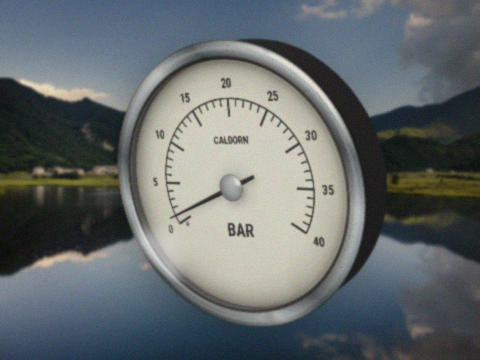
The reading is **1** bar
